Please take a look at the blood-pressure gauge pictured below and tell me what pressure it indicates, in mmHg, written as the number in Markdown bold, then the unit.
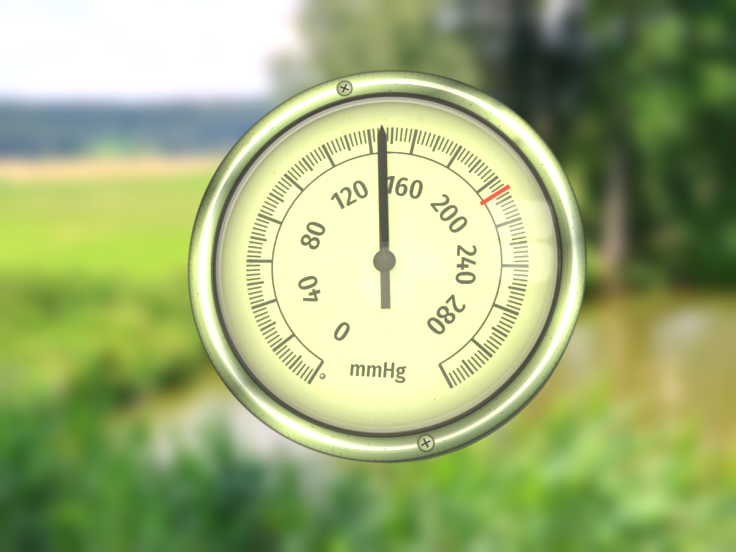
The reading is **146** mmHg
